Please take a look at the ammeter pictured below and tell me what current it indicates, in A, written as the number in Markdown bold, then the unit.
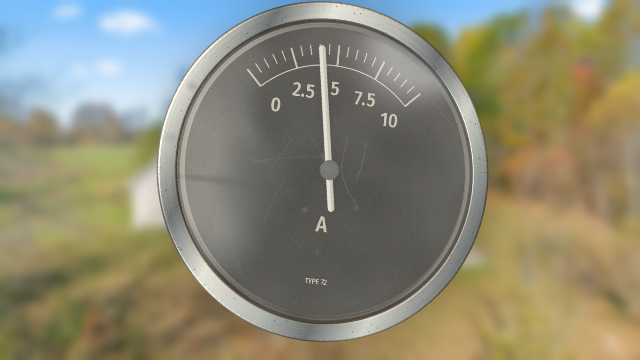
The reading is **4** A
